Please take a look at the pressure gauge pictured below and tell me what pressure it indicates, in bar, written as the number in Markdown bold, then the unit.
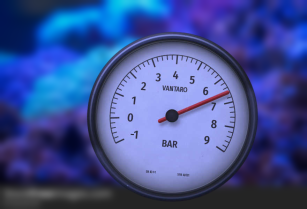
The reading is **6.6** bar
